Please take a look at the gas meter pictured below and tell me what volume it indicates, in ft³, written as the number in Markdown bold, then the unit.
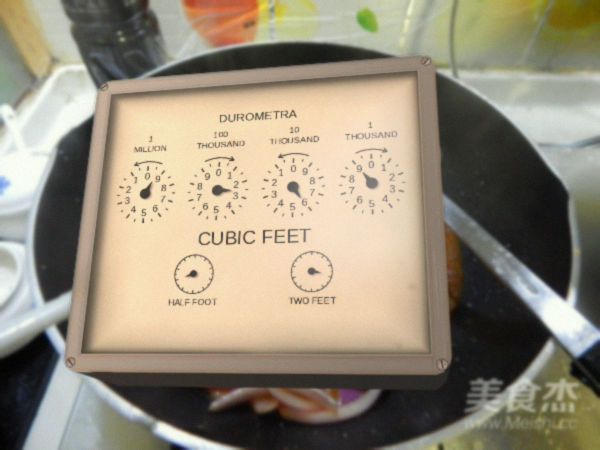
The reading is **925900** ft³
